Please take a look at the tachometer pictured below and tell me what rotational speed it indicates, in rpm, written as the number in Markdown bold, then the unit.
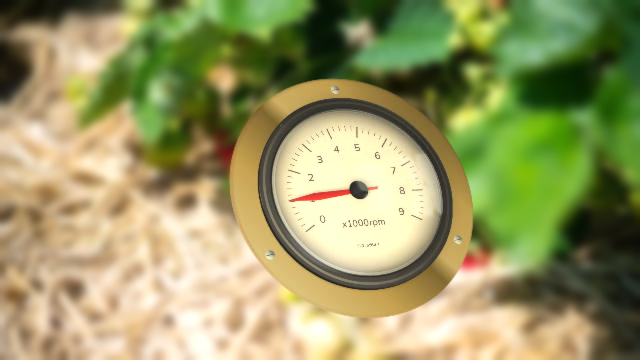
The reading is **1000** rpm
